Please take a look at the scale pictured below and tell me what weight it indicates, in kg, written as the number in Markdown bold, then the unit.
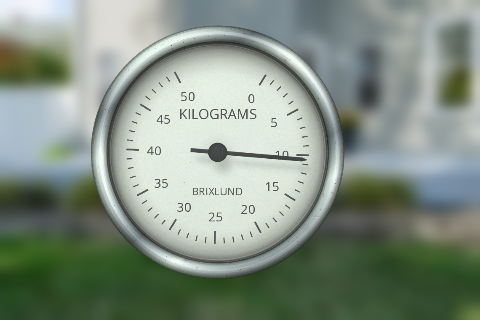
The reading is **10.5** kg
